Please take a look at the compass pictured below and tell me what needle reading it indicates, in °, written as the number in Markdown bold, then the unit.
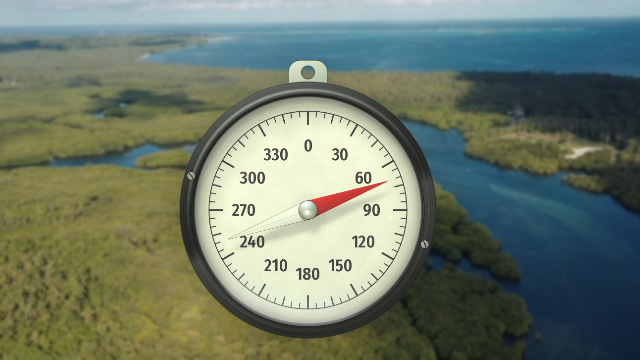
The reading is **70** °
